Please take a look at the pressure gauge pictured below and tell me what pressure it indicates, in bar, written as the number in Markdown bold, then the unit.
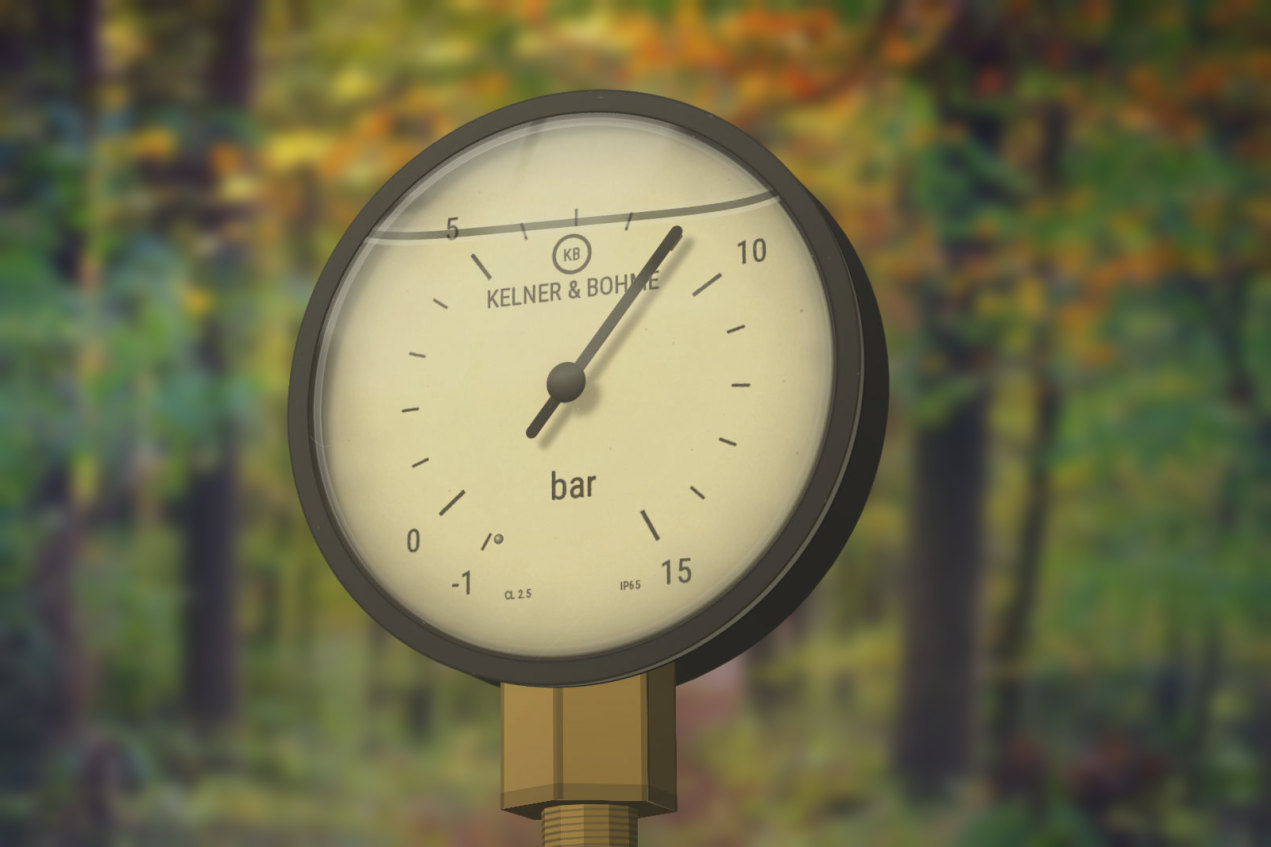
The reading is **9** bar
